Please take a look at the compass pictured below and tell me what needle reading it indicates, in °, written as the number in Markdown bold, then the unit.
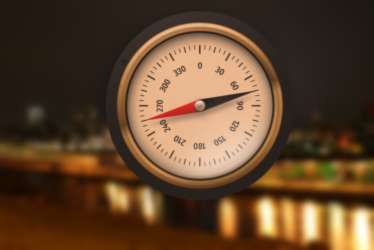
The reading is **255** °
